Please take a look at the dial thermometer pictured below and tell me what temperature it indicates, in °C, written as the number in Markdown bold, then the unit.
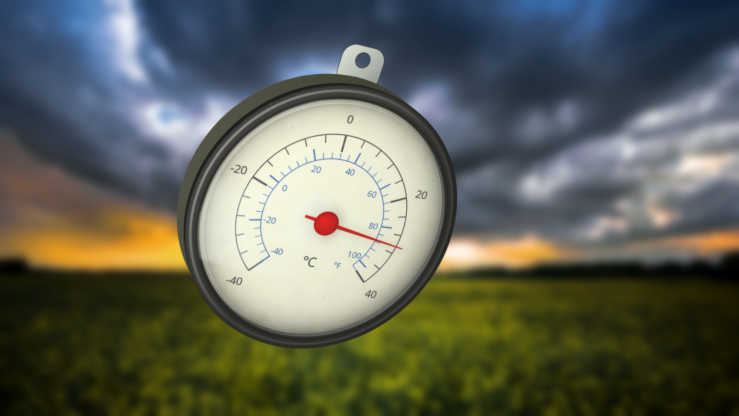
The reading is **30** °C
